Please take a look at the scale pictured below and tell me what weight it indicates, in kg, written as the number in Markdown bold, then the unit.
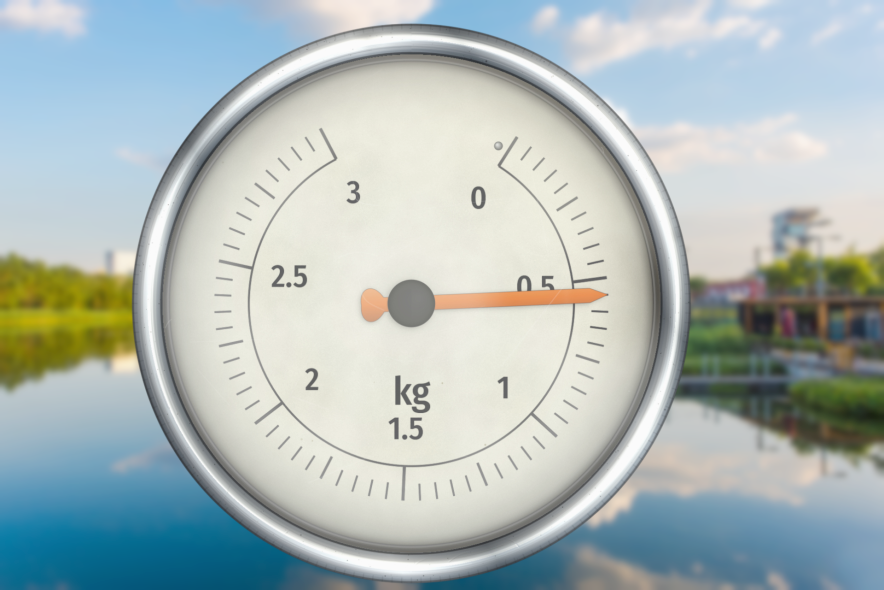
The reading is **0.55** kg
